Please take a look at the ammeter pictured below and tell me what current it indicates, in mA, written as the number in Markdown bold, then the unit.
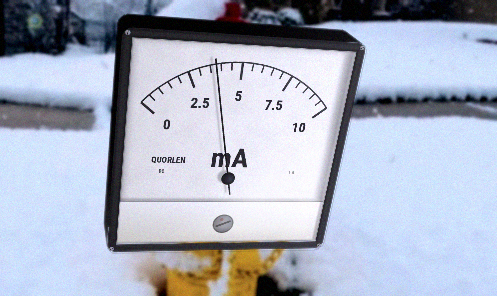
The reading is **3.75** mA
